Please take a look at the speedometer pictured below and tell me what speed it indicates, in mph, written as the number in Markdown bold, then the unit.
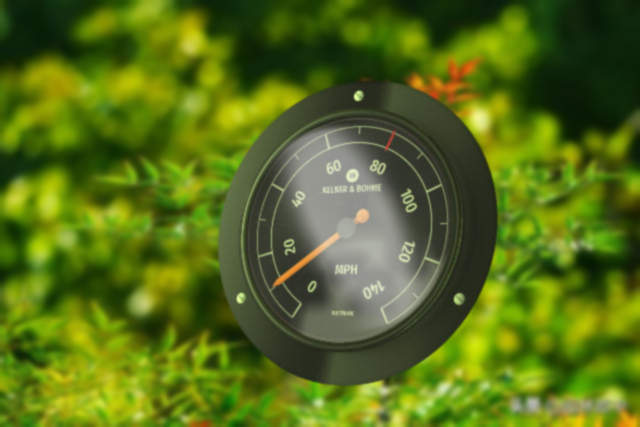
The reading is **10** mph
